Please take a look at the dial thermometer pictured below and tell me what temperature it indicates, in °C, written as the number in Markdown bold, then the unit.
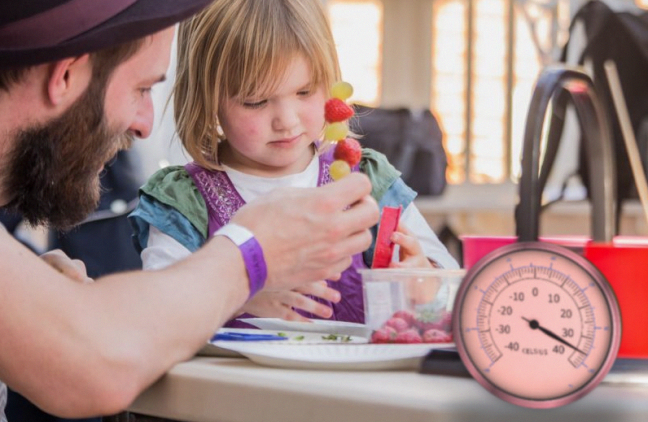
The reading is **35** °C
